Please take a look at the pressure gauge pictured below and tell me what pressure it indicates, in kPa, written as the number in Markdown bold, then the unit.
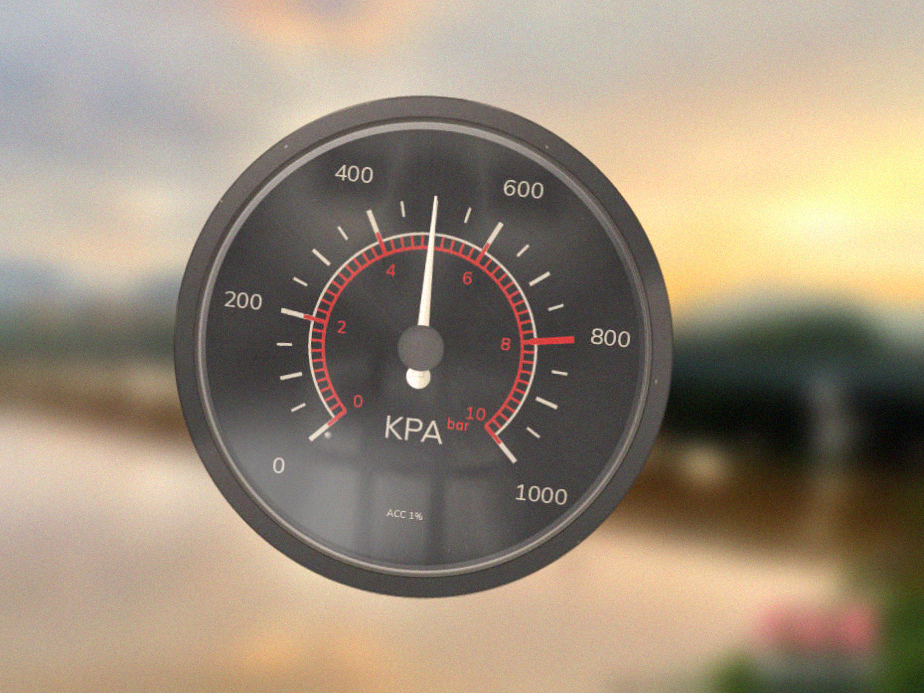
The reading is **500** kPa
